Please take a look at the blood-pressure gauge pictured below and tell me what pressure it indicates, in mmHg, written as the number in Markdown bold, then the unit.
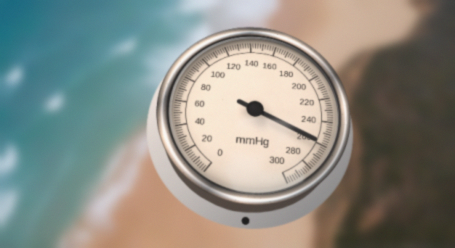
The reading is **260** mmHg
